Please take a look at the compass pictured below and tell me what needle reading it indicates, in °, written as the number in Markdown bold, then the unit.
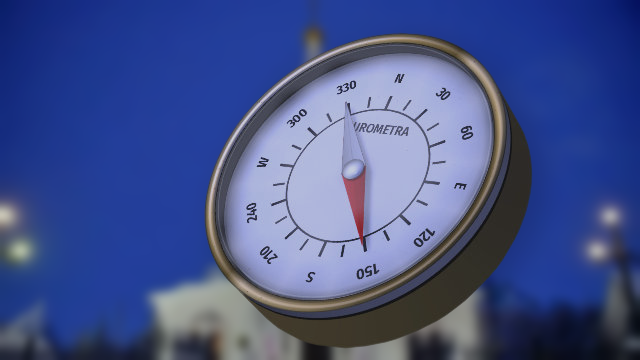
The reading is **150** °
